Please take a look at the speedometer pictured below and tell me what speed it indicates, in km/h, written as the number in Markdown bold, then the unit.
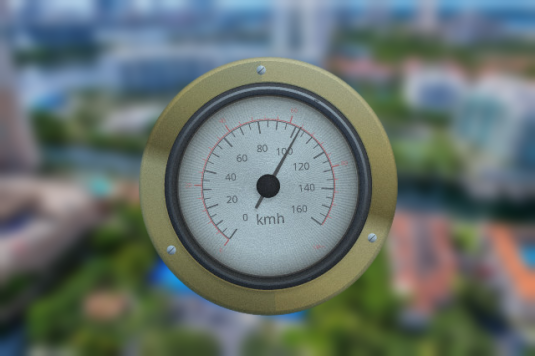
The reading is **102.5** km/h
